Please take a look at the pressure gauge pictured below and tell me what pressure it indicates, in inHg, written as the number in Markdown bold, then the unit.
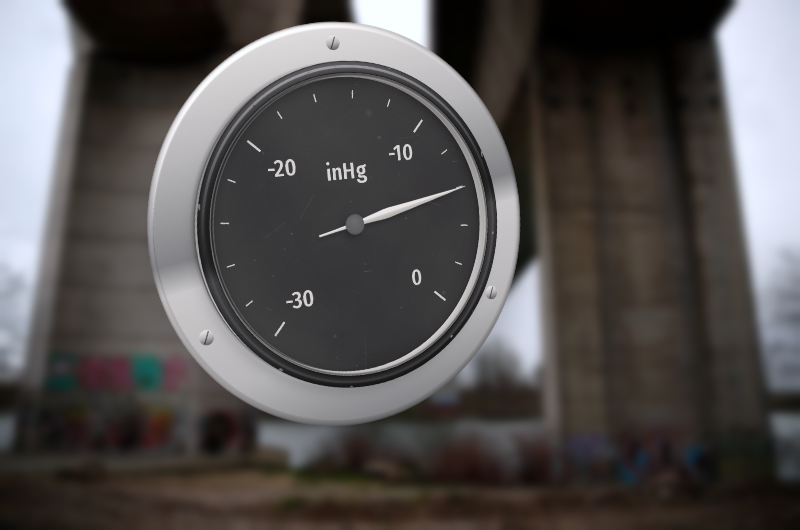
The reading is **-6** inHg
